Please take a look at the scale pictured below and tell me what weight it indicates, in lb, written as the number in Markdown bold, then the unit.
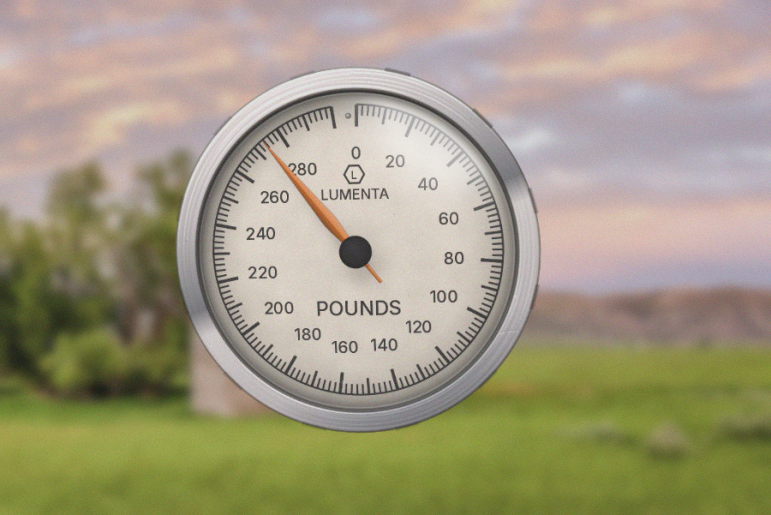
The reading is **274** lb
